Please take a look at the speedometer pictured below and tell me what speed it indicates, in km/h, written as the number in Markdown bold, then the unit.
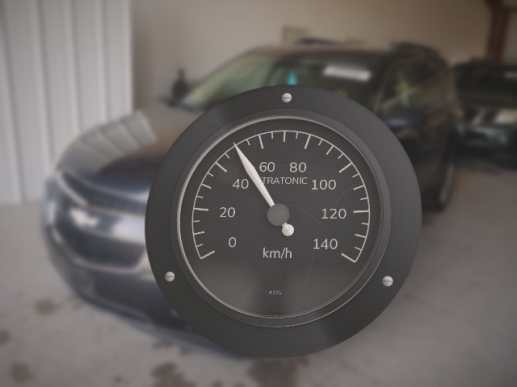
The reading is **50** km/h
